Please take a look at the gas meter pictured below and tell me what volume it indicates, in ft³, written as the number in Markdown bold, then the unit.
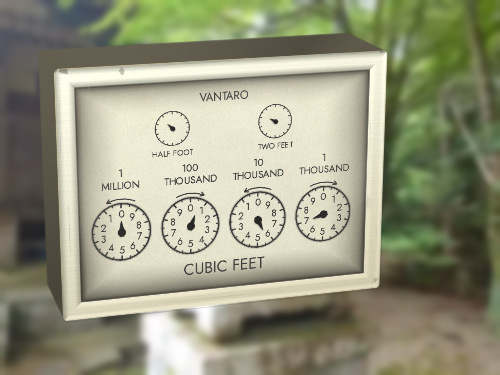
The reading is **5700** ft³
